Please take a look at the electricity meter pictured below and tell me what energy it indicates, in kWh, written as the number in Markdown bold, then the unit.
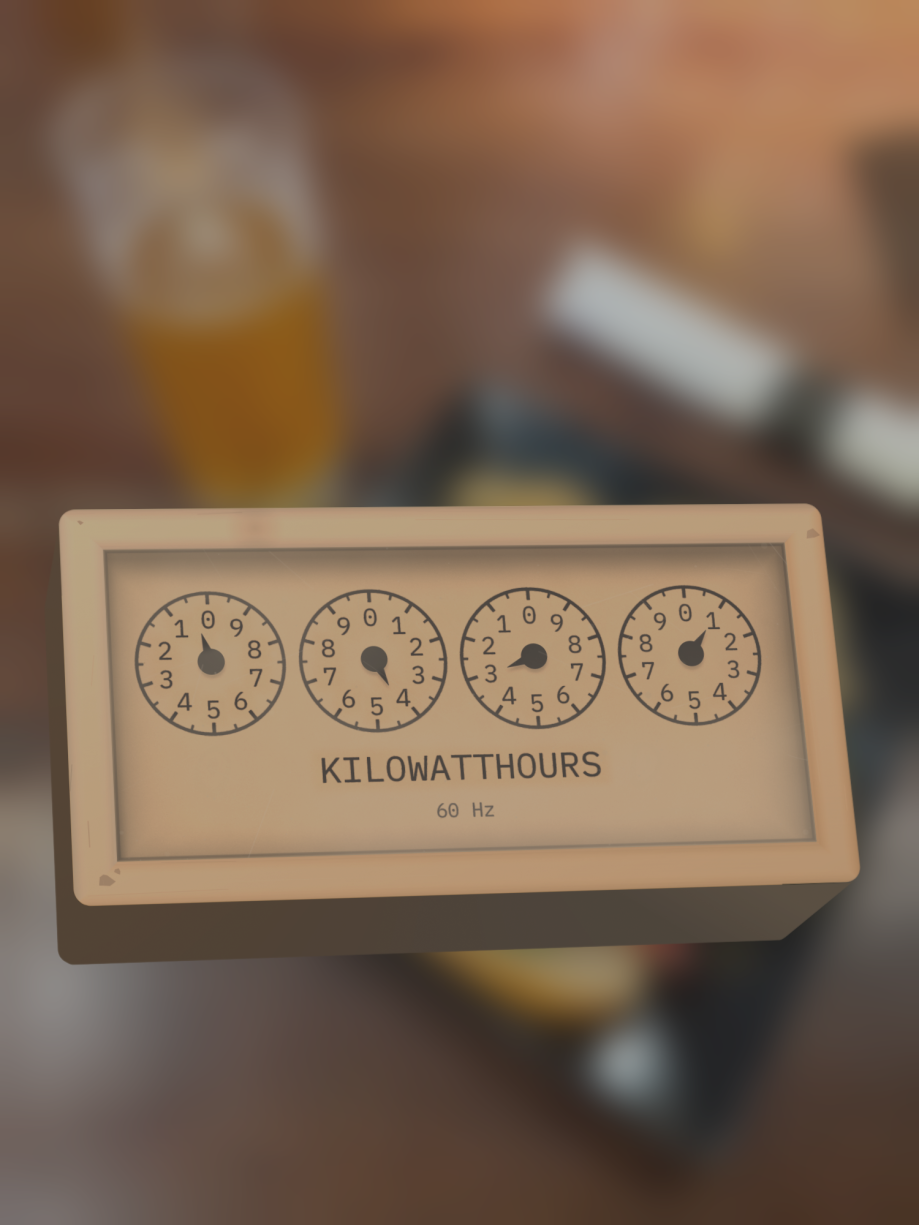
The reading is **431** kWh
